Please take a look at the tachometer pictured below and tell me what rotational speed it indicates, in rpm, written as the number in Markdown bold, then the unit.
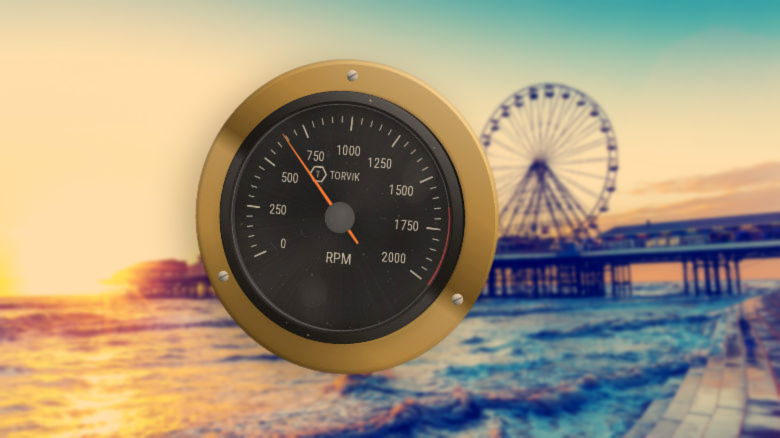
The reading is **650** rpm
